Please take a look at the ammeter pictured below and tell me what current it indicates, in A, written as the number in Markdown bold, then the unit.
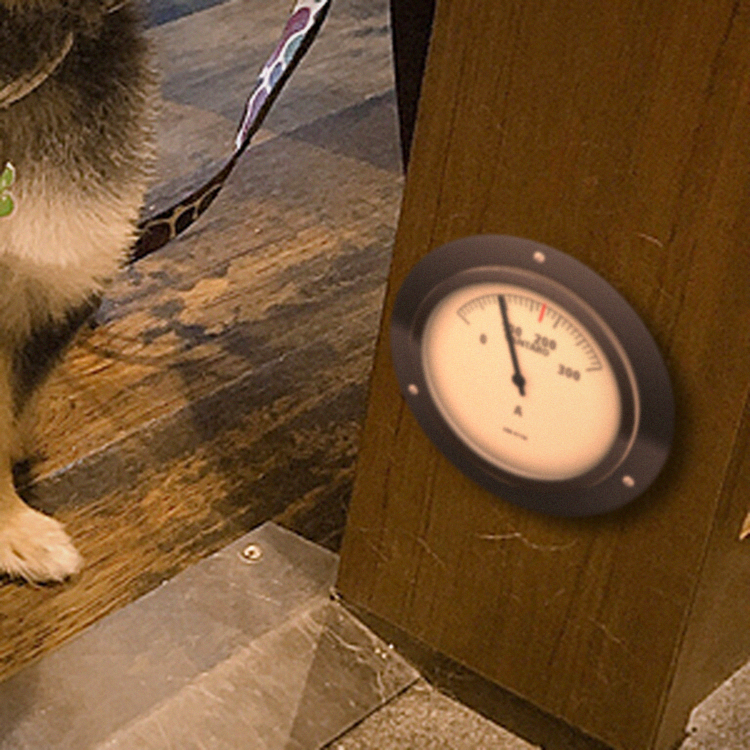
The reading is **100** A
